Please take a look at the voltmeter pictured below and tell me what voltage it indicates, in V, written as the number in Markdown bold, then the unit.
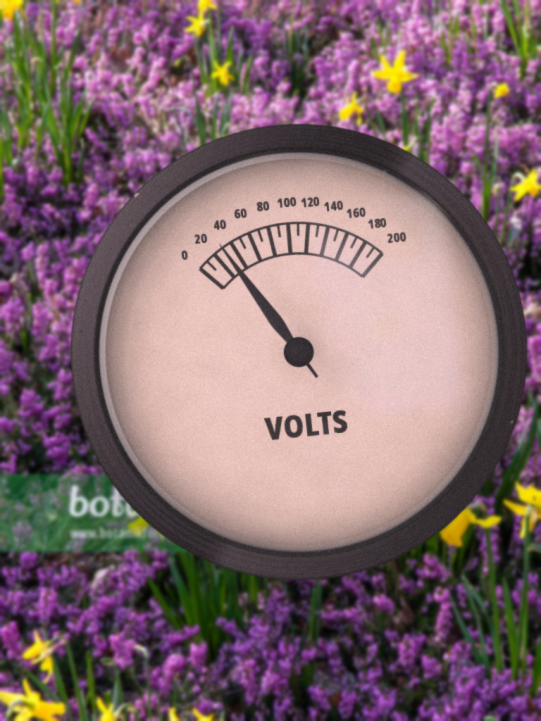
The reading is **30** V
